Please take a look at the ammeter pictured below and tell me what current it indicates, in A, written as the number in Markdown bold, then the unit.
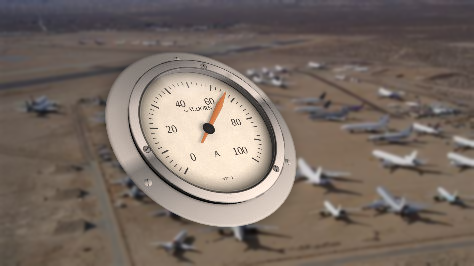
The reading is **66** A
